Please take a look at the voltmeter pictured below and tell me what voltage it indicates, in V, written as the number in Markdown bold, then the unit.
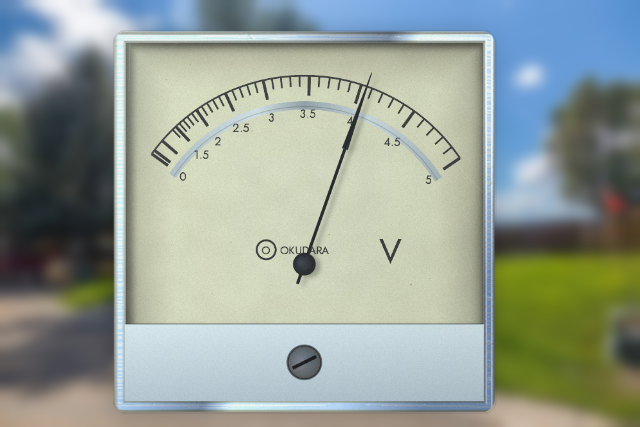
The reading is **4.05** V
